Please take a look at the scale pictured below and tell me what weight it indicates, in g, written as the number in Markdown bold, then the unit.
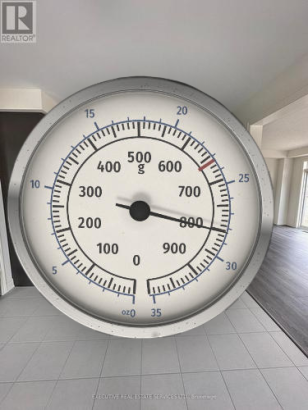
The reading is **800** g
